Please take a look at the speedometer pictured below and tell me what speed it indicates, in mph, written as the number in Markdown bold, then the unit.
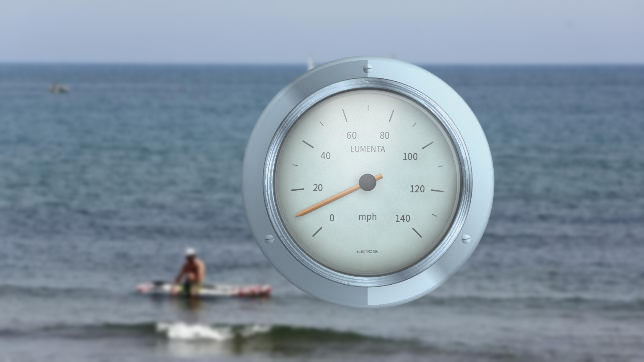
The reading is **10** mph
